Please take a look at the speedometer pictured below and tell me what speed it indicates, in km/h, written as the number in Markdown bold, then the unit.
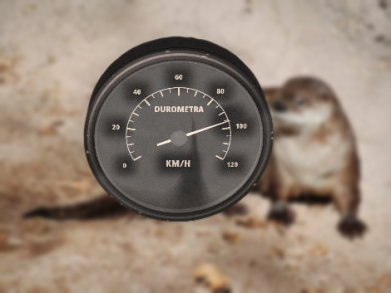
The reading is **95** km/h
